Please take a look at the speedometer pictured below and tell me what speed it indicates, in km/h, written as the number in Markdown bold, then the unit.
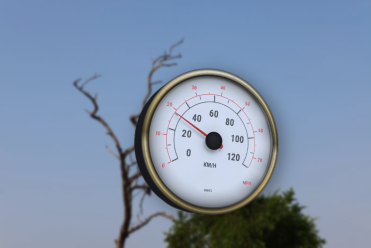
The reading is **30** km/h
